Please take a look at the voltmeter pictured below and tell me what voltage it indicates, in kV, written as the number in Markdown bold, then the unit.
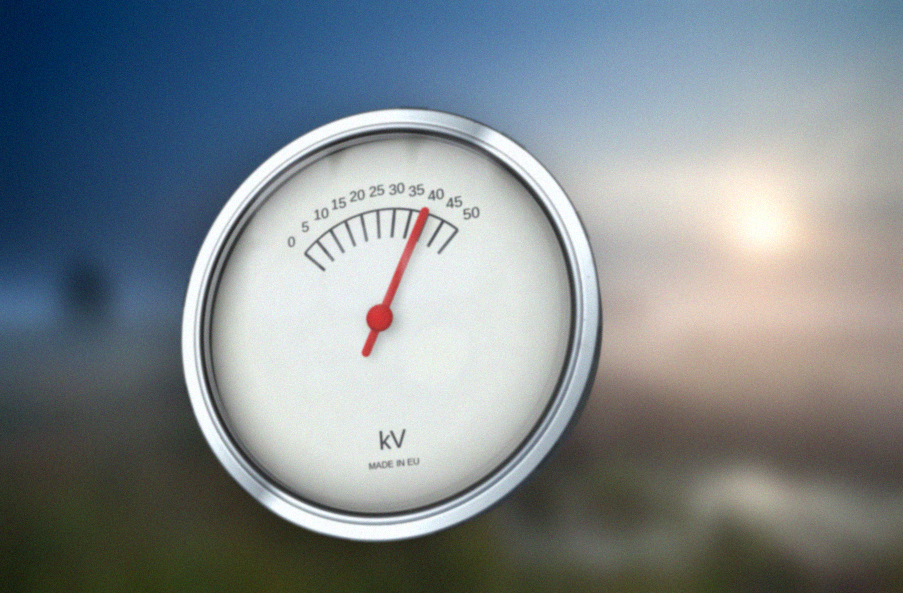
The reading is **40** kV
